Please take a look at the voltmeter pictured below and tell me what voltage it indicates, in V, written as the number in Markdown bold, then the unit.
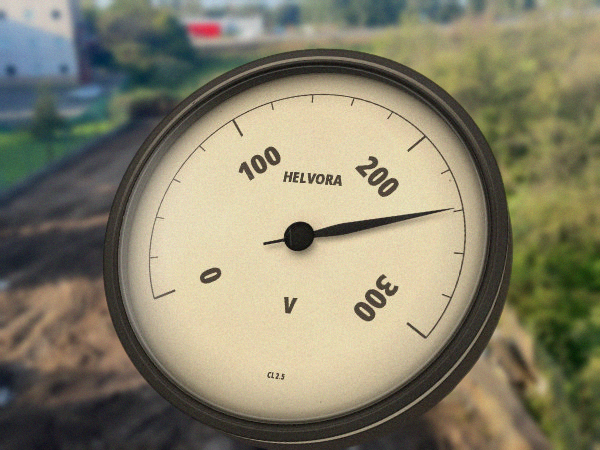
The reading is **240** V
